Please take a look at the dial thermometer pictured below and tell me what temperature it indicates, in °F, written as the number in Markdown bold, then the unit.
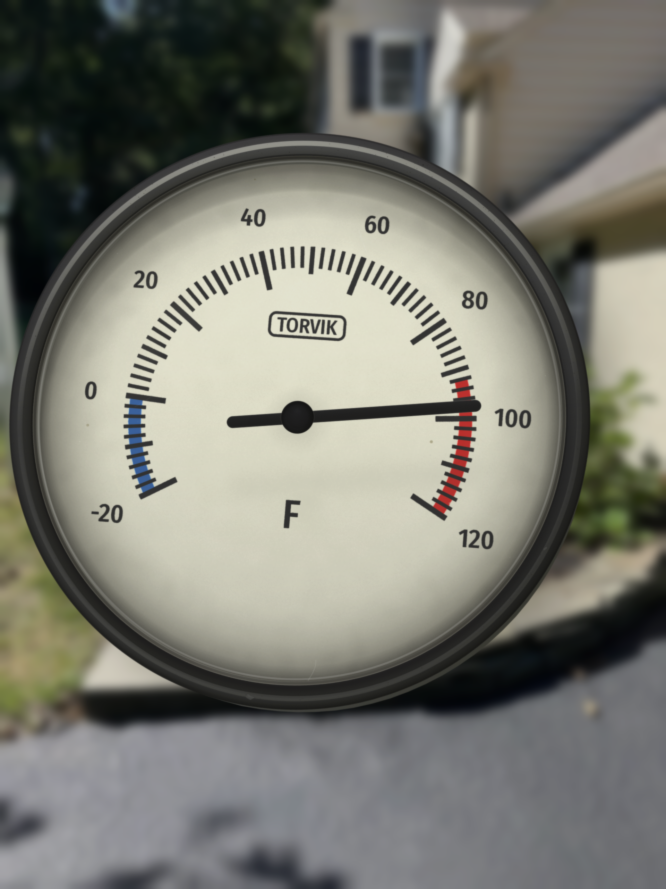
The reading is **98** °F
